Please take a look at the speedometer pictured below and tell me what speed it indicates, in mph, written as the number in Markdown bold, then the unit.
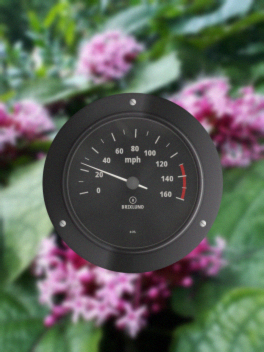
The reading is **25** mph
